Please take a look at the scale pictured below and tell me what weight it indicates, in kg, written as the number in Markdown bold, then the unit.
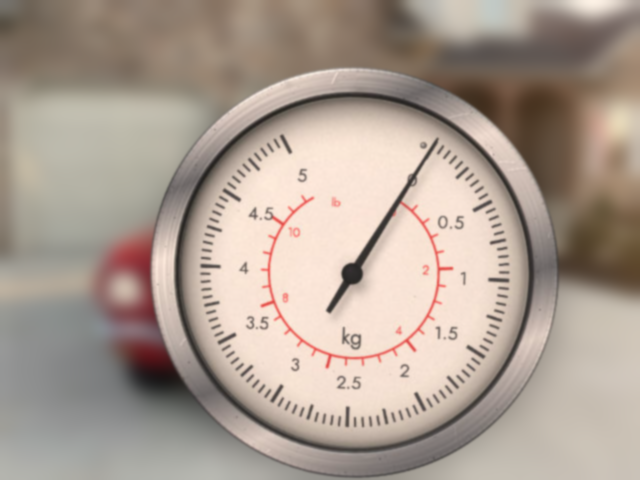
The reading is **0** kg
